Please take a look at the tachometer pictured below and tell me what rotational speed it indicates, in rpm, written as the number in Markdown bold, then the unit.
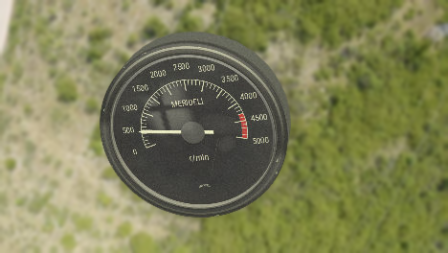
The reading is **500** rpm
